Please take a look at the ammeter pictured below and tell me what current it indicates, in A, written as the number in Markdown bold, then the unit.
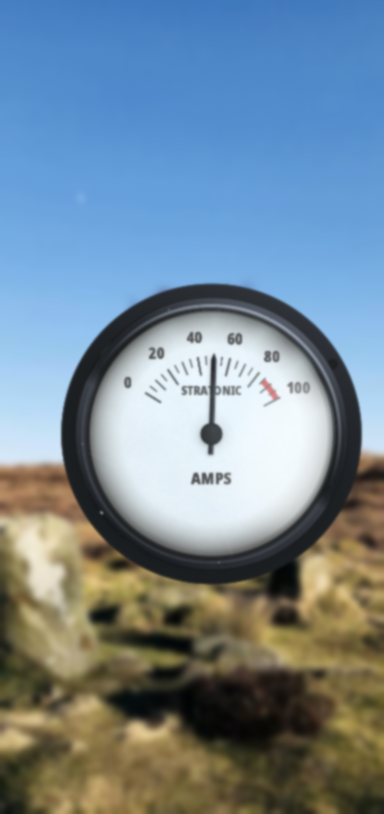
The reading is **50** A
